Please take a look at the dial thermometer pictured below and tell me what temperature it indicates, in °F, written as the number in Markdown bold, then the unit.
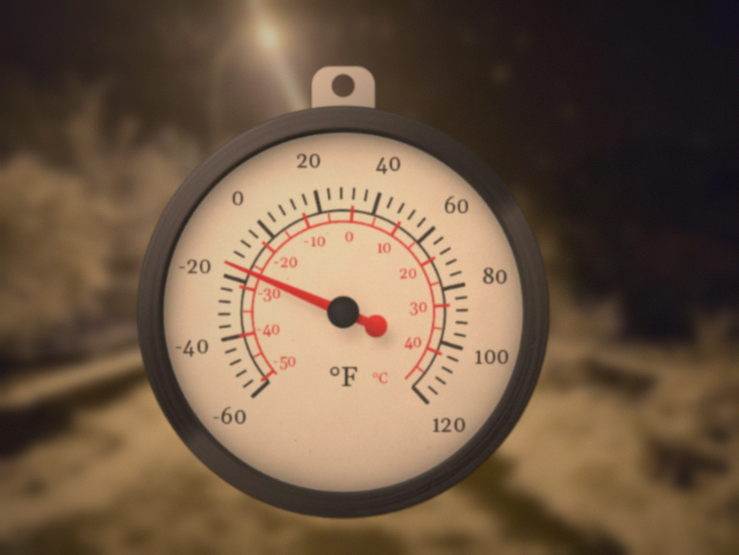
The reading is **-16** °F
